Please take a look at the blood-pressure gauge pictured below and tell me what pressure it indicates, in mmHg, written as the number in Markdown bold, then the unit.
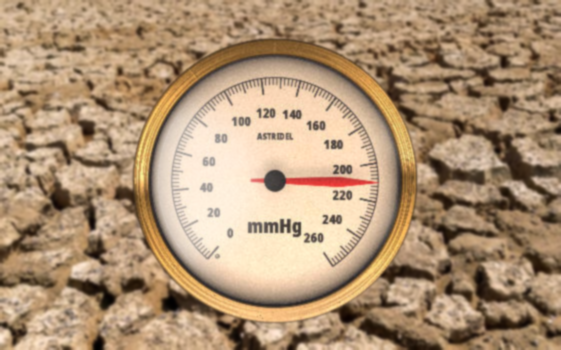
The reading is **210** mmHg
